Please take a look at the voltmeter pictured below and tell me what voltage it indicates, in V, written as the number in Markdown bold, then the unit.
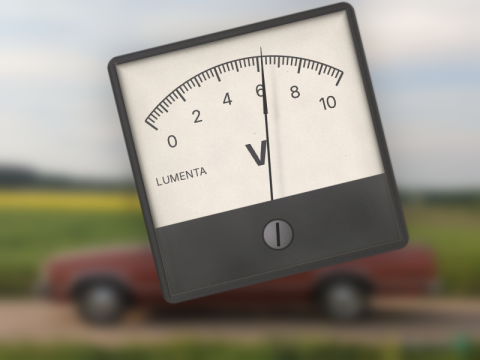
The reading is **6.2** V
